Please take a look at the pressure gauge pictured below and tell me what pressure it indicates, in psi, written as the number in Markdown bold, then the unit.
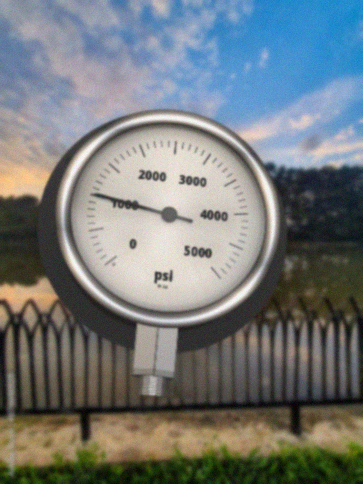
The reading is **1000** psi
